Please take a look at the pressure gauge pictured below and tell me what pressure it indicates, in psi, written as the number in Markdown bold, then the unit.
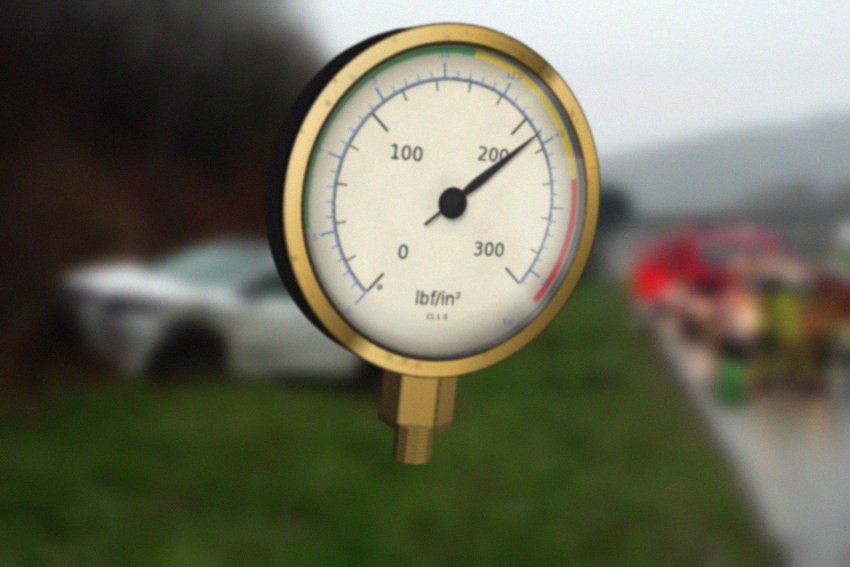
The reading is **210** psi
